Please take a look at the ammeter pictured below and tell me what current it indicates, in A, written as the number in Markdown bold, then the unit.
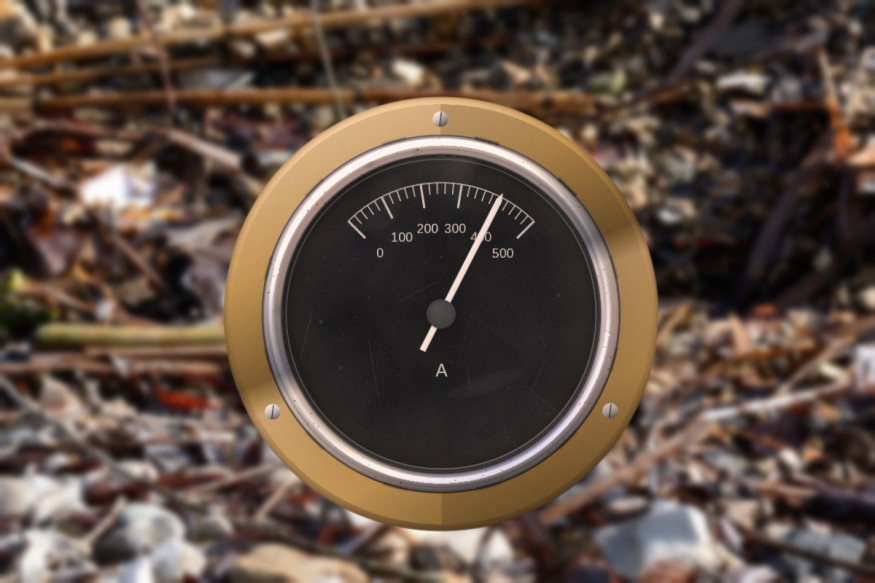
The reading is **400** A
